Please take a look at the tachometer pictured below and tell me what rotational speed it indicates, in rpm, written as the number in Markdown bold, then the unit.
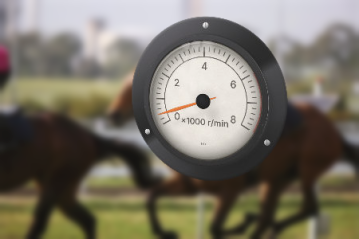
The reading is **400** rpm
